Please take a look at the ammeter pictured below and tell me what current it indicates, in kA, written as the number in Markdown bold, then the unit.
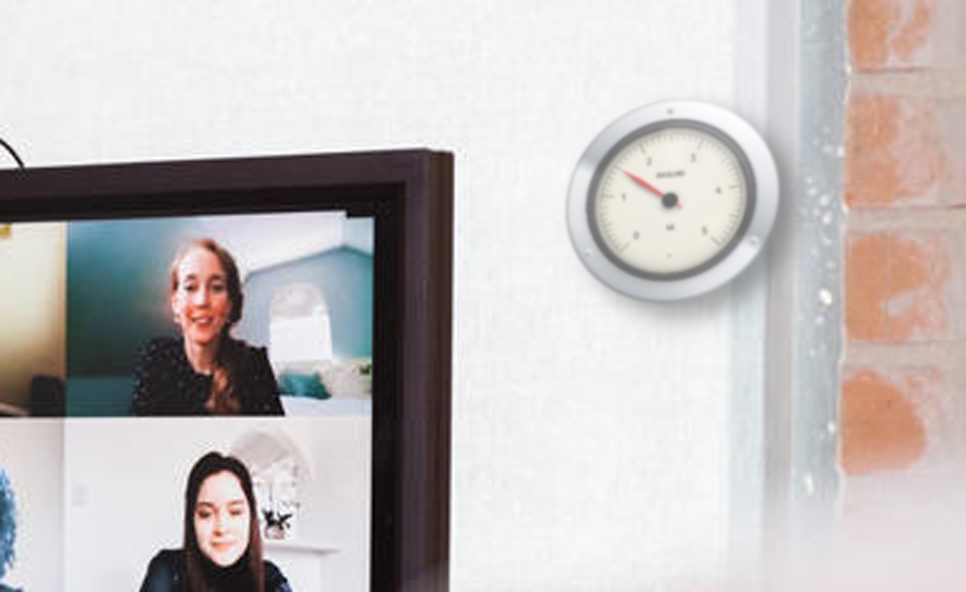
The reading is **1.5** kA
